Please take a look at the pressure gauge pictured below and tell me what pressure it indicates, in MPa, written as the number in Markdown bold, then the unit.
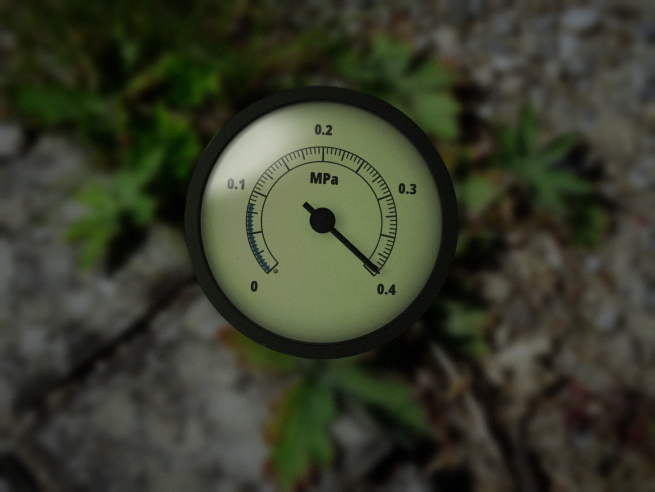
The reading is **0.395** MPa
